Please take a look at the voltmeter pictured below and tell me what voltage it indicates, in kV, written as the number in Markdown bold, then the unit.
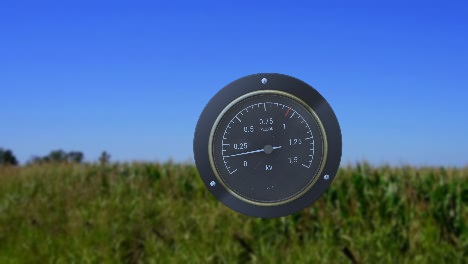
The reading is **0.15** kV
